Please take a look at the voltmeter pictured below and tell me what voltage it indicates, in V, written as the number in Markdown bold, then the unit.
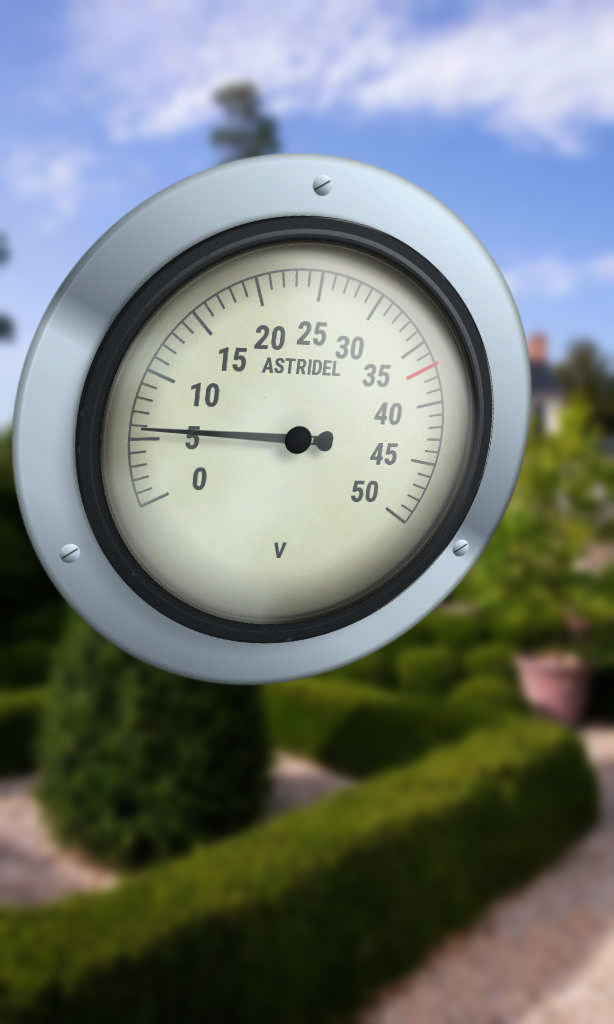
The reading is **6** V
